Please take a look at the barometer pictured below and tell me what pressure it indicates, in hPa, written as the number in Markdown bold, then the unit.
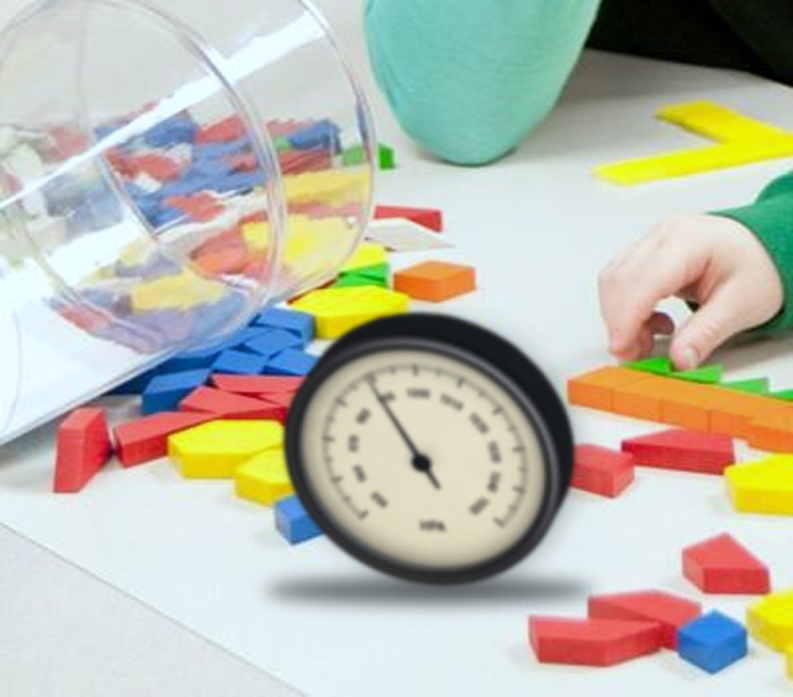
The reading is **990** hPa
